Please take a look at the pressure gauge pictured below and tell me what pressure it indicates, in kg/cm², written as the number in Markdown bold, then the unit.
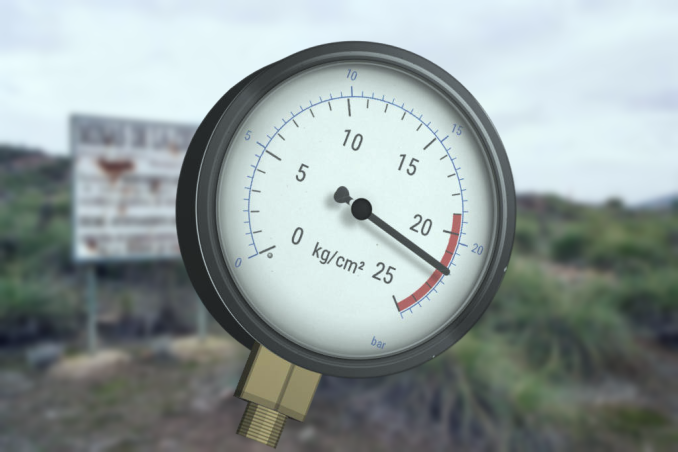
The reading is **22** kg/cm²
